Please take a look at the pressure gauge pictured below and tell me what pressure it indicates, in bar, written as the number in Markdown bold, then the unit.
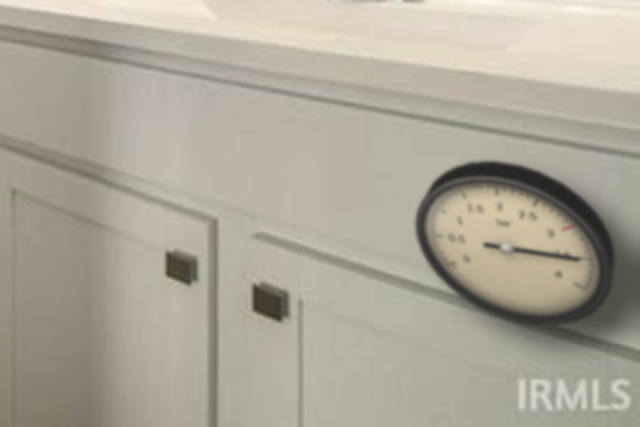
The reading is **3.5** bar
